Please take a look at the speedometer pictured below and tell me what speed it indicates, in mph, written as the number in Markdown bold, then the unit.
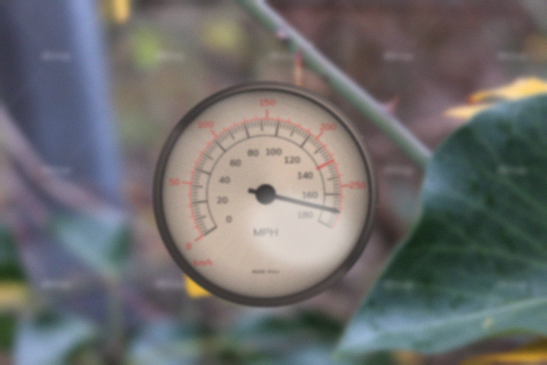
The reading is **170** mph
